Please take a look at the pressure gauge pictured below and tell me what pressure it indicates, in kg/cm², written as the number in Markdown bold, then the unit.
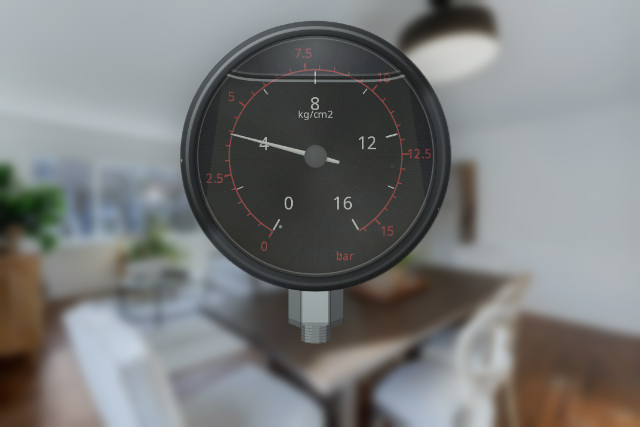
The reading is **4** kg/cm²
